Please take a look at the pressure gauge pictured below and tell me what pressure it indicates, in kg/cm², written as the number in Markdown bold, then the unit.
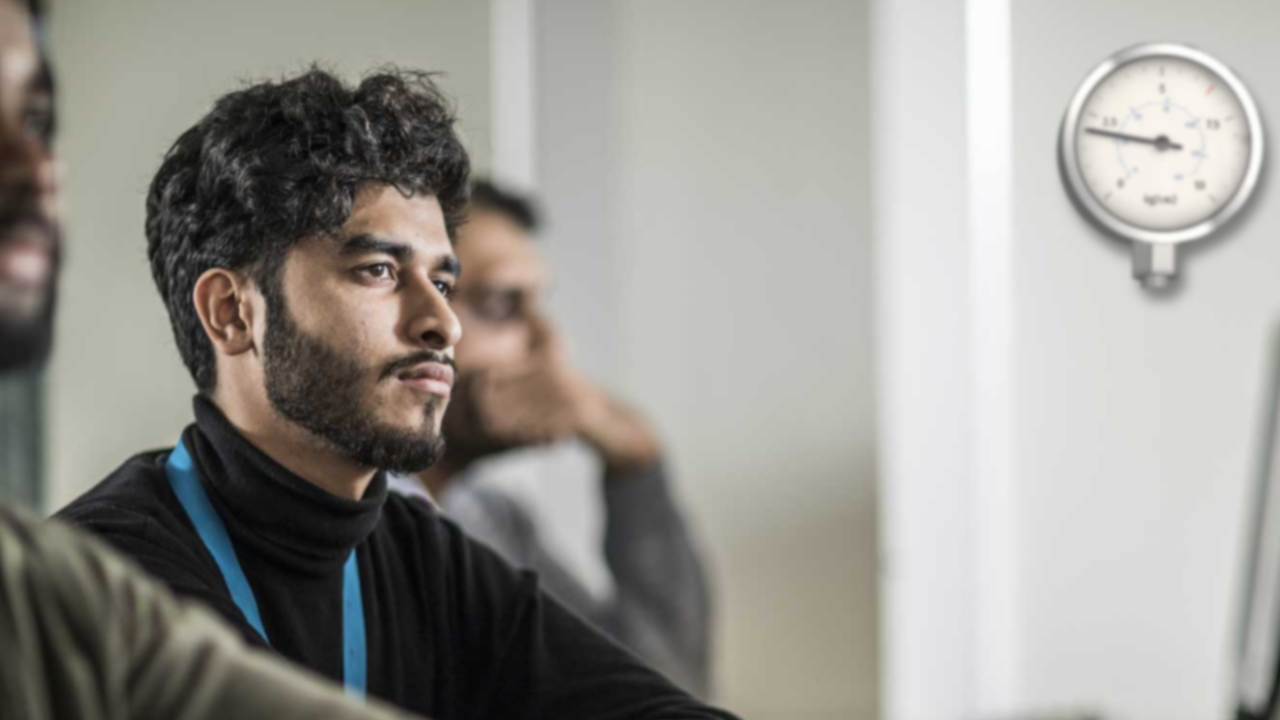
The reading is **2** kg/cm²
